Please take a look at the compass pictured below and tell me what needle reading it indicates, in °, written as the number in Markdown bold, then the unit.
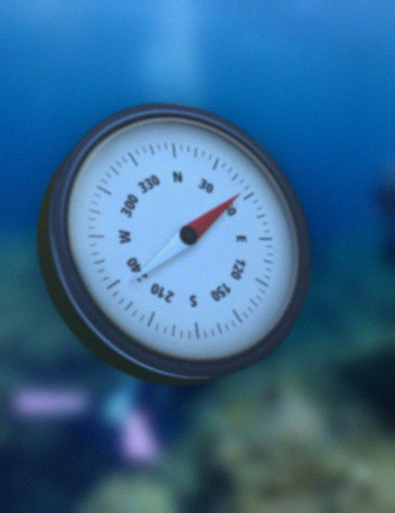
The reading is **55** °
